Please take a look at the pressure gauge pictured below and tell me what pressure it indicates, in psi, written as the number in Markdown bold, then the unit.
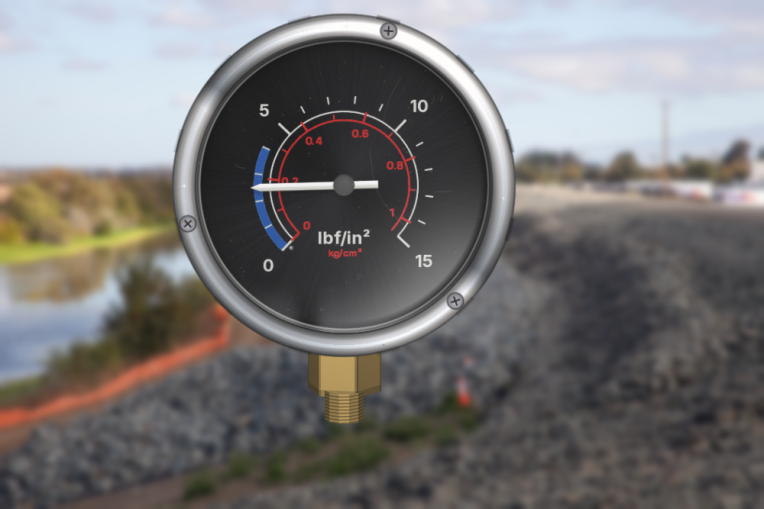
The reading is **2.5** psi
